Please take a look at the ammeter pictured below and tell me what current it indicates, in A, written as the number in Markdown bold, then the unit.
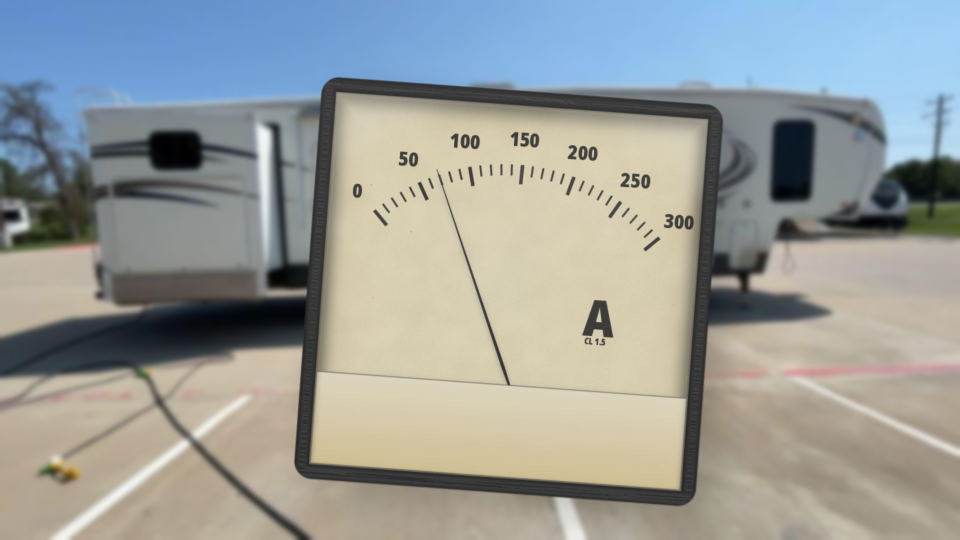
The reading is **70** A
